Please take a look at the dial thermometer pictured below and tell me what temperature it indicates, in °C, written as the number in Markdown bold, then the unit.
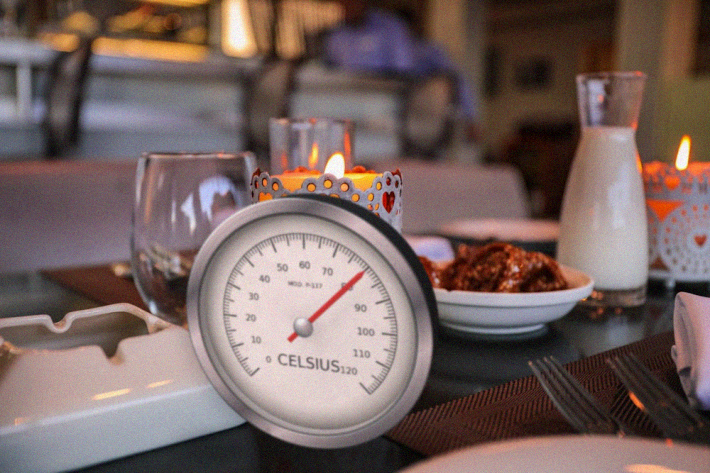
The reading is **80** °C
